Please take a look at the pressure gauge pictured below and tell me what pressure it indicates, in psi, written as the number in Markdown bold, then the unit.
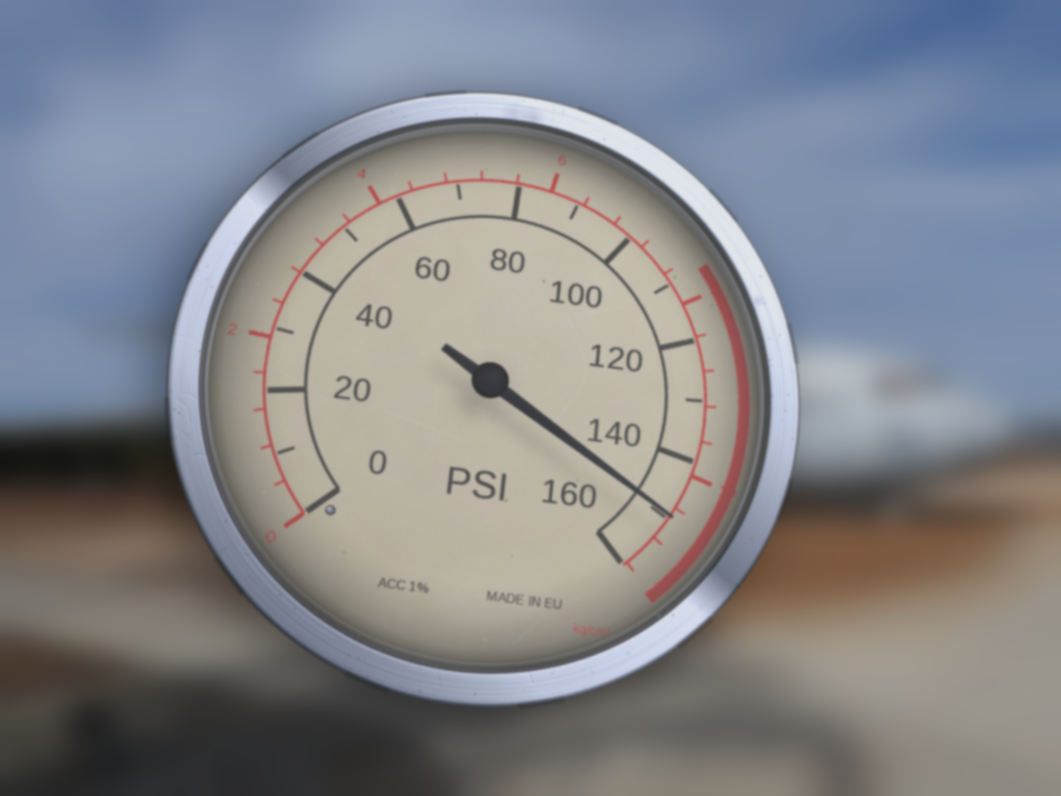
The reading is **150** psi
